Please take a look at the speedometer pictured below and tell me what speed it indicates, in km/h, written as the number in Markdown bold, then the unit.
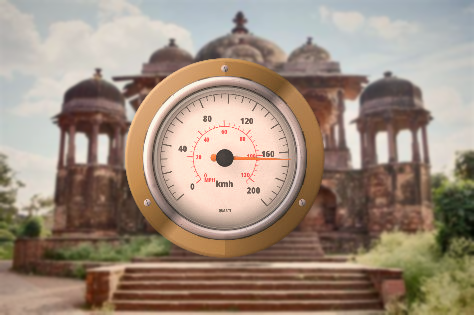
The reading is **165** km/h
